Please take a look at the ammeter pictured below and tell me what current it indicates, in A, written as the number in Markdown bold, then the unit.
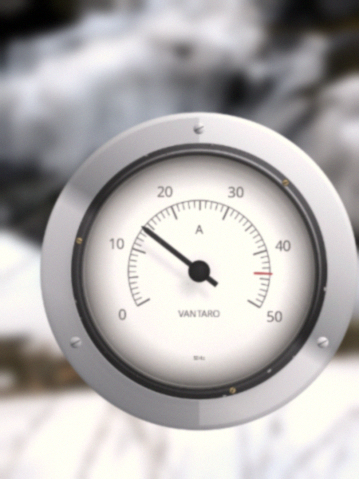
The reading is **14** A
